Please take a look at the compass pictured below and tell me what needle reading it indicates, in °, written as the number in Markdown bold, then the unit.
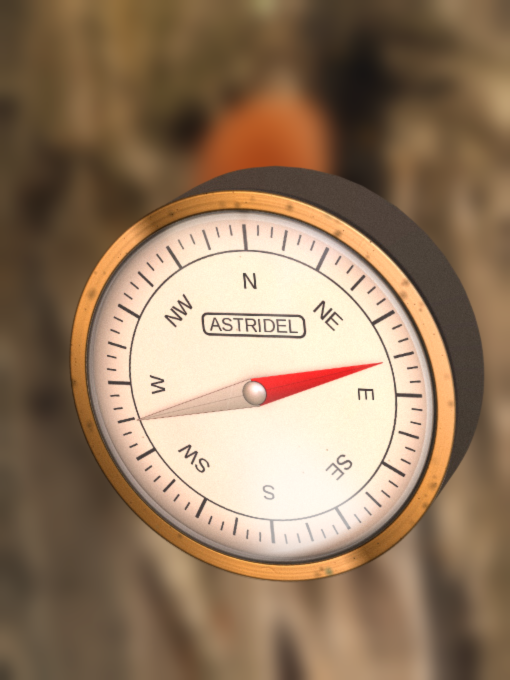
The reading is **75** °
